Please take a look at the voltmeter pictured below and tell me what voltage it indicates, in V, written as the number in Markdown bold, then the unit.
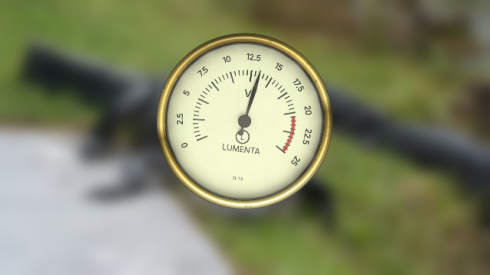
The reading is **13.5** V
